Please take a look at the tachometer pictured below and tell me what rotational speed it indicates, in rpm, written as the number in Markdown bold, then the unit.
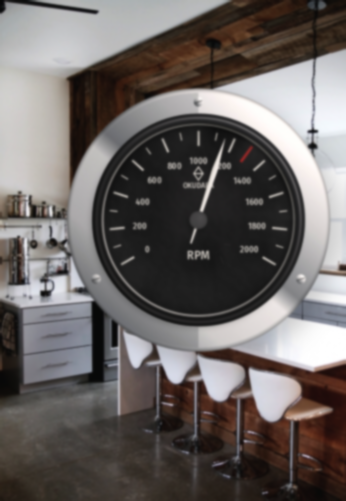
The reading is **1150** rpm
